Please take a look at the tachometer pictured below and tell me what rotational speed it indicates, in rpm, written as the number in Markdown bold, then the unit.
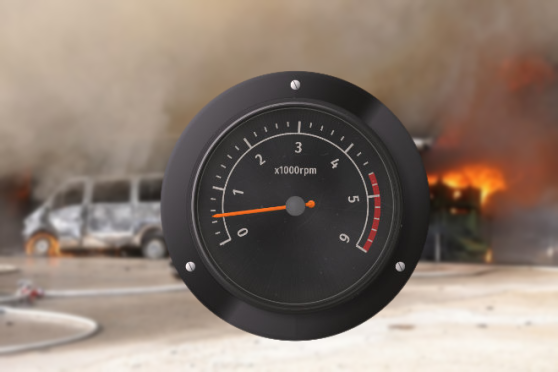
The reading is **500** rpm
